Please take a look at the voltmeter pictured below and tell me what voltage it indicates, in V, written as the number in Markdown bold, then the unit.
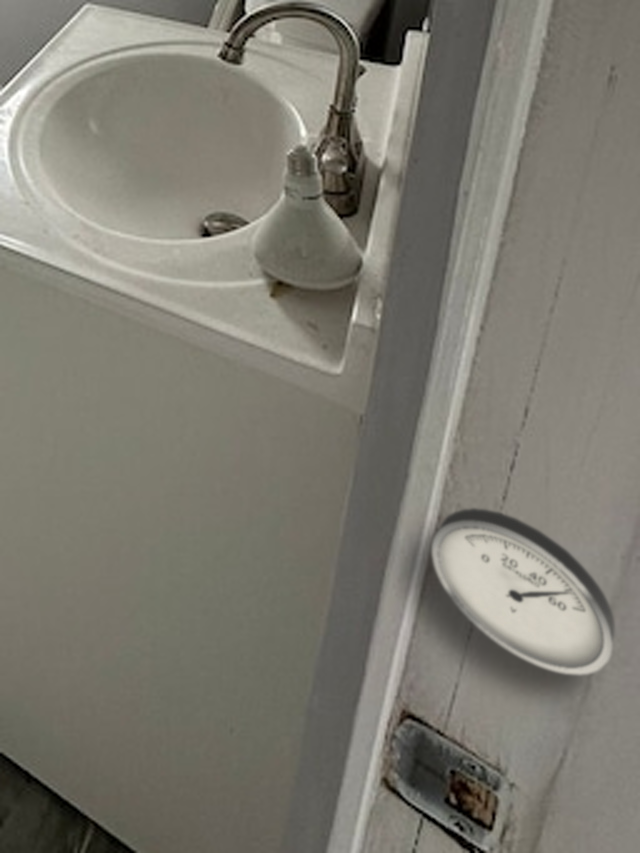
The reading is **50** V
